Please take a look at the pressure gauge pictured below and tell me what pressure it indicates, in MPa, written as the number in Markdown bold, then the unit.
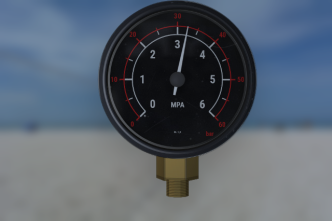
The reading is **3.25** MPa
